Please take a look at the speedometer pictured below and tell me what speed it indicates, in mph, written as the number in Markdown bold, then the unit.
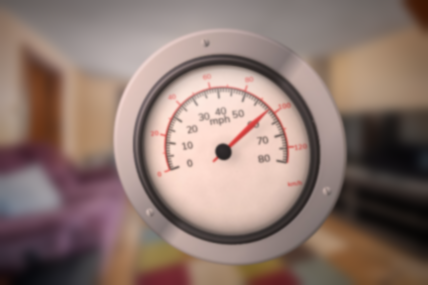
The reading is **60** mph
